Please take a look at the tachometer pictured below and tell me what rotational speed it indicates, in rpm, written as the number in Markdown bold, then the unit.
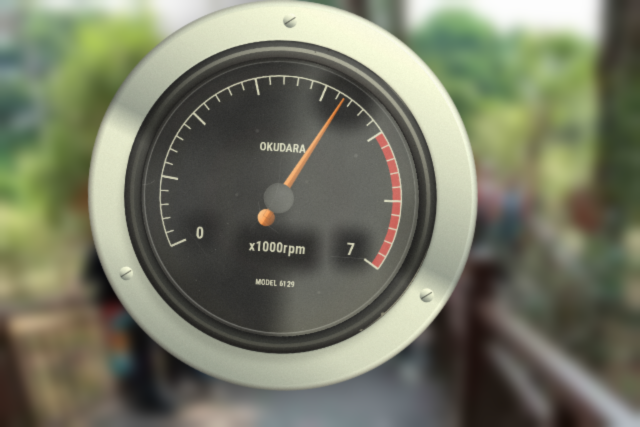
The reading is **4300** rpm
